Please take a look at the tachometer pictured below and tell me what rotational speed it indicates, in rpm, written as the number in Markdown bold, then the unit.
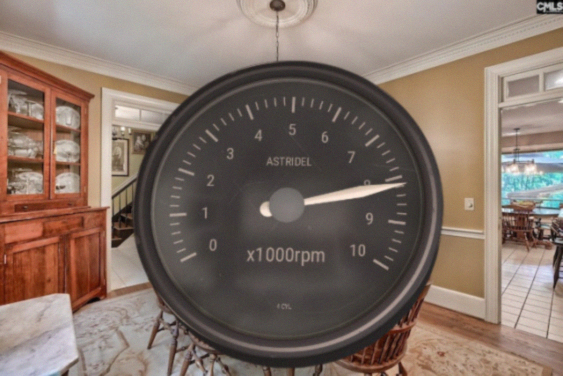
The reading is **8200** rpm
